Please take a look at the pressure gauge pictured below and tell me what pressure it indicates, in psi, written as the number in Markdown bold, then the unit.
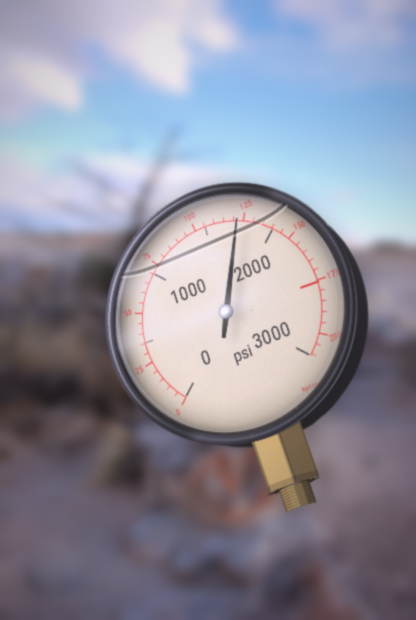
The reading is **1750** psi
